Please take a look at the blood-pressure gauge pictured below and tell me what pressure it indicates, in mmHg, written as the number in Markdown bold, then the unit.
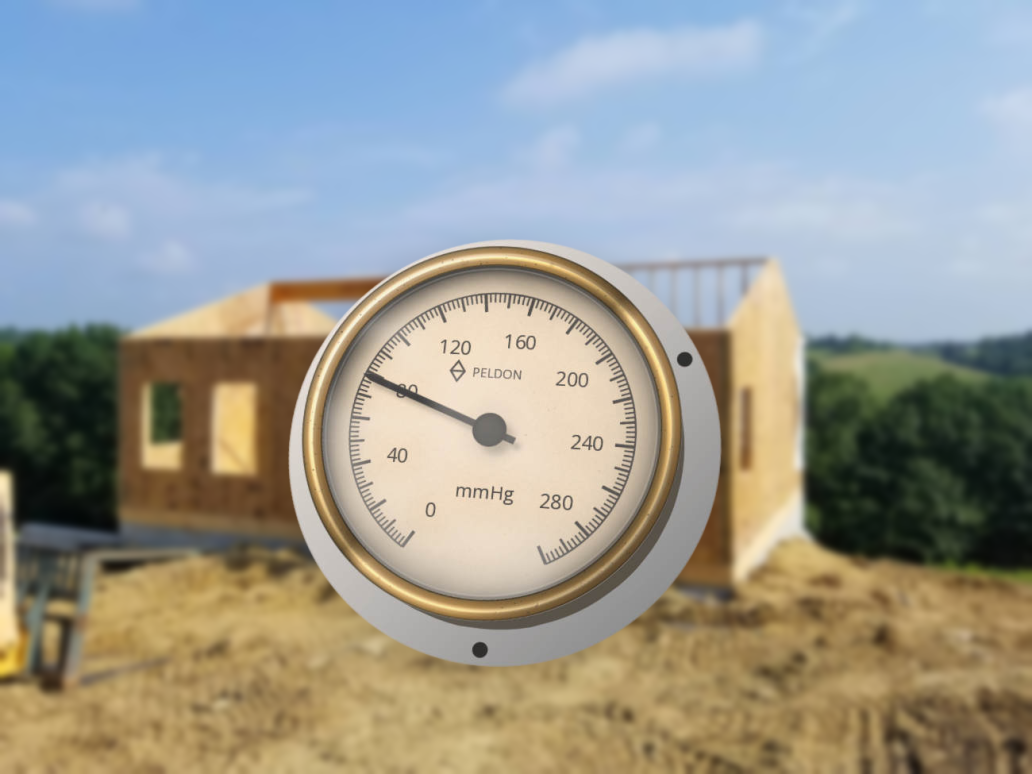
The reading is **78** mmHg
